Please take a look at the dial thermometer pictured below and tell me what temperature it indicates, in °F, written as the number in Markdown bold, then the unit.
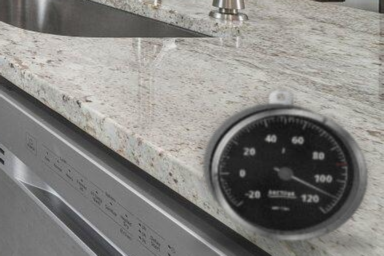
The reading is **110** °F
